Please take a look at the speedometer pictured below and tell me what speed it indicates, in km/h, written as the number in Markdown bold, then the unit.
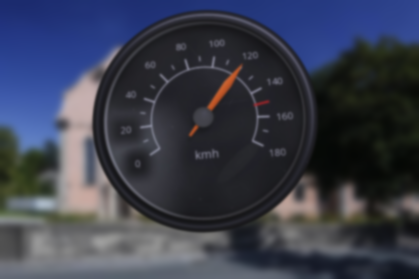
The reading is **120** km/h
